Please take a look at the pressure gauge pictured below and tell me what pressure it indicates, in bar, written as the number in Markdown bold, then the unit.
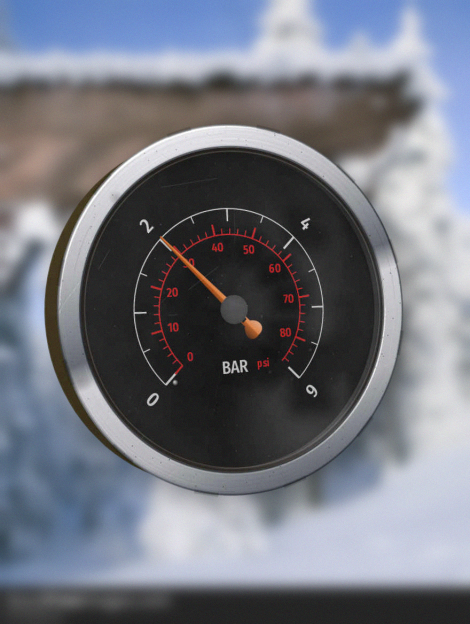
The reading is **2** bar
